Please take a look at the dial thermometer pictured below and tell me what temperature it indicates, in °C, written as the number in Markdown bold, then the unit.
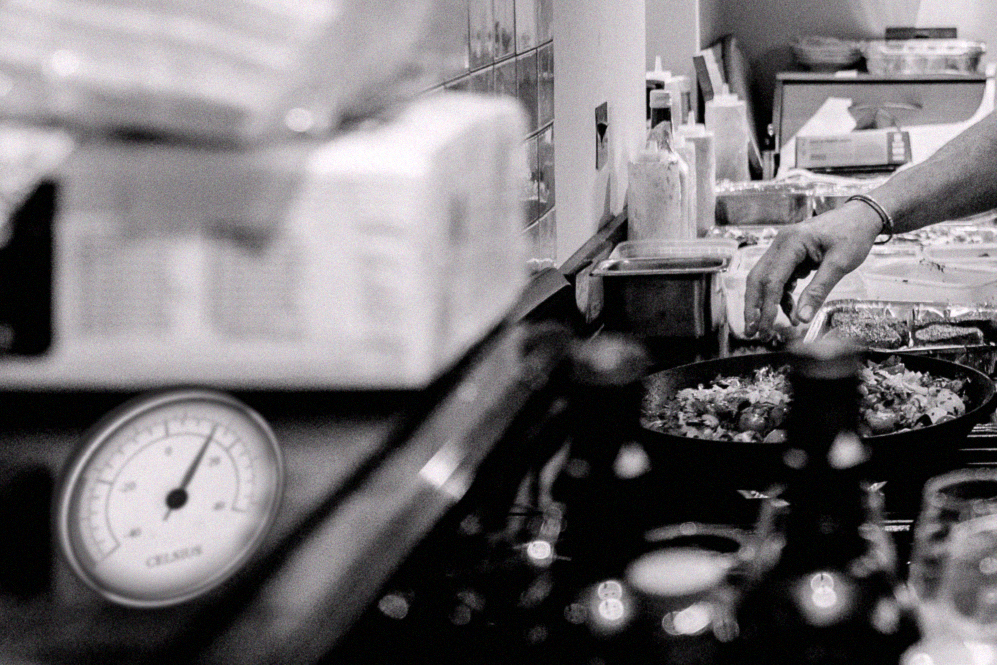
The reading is **12** °C
